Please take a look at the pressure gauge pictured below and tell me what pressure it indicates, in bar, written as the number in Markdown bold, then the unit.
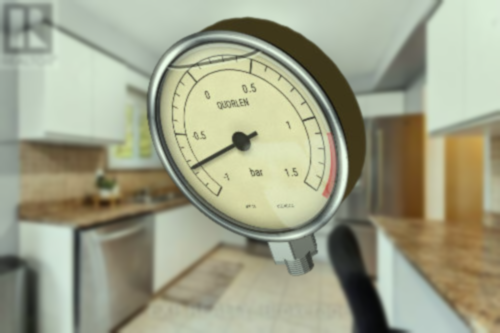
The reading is **-0.75** bar
